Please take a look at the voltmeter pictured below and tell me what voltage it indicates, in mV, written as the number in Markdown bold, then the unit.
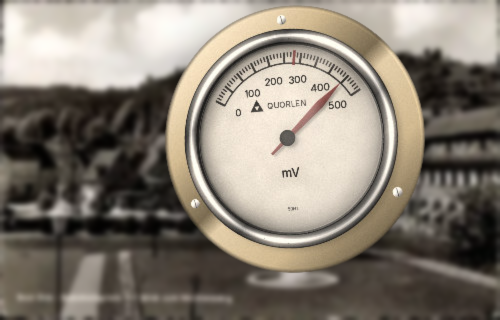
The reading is **450** mV
